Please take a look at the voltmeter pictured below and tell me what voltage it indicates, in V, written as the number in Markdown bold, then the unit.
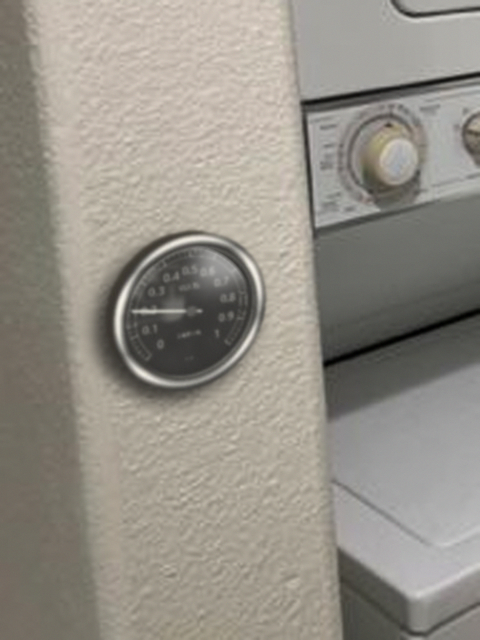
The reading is **0.2** V
